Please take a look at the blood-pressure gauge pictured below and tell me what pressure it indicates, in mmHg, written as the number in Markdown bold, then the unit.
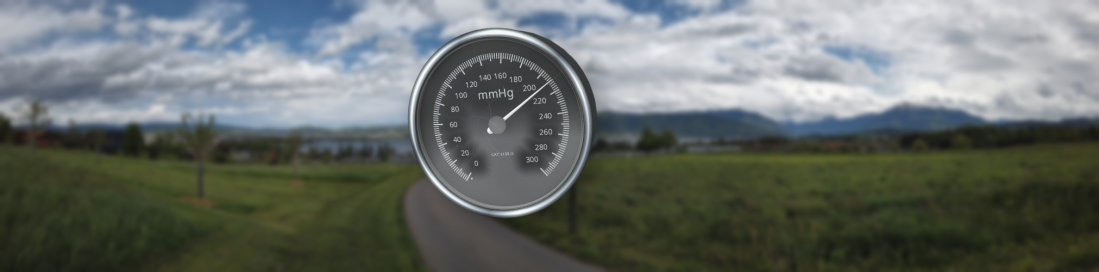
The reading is **210** mmHg
